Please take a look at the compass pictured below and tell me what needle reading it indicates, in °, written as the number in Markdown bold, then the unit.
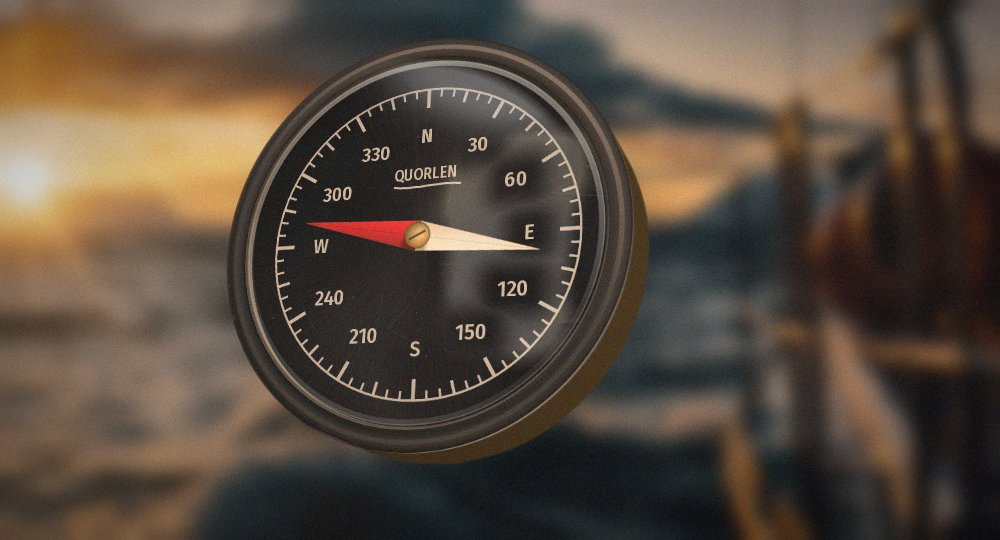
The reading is **280** °
